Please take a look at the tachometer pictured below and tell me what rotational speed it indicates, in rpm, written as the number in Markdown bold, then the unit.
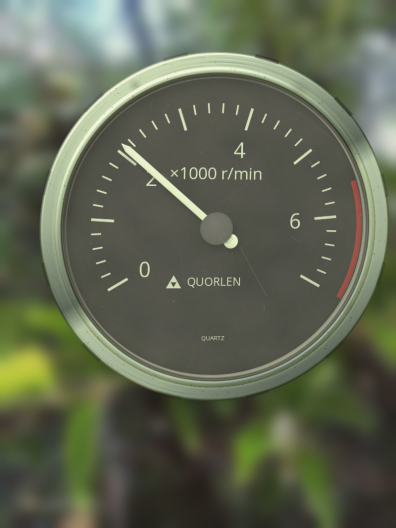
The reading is **2100** rpm
